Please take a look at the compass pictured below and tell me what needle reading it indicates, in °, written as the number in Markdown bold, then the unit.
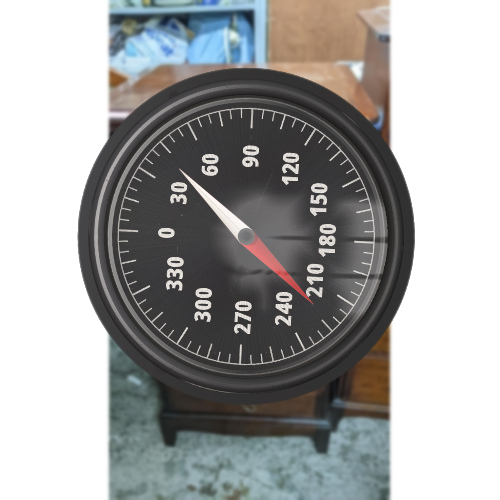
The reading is **222.5** °
